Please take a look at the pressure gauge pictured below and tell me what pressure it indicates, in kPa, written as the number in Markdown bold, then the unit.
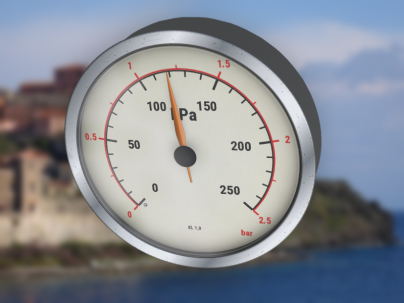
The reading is **120** kPa
